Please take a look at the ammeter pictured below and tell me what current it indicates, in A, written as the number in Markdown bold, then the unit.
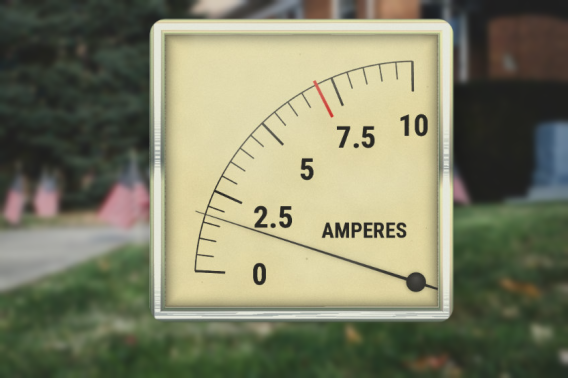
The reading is **1.75** A
